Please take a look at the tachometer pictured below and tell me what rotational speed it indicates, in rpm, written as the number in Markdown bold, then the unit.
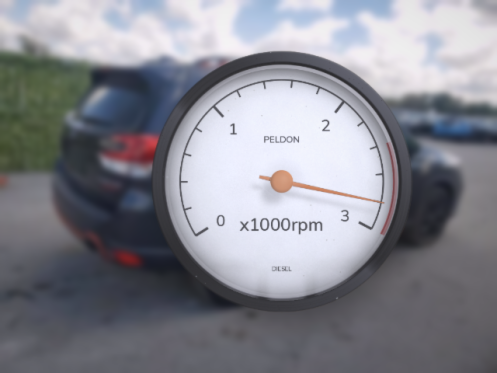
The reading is **2800** rpm
